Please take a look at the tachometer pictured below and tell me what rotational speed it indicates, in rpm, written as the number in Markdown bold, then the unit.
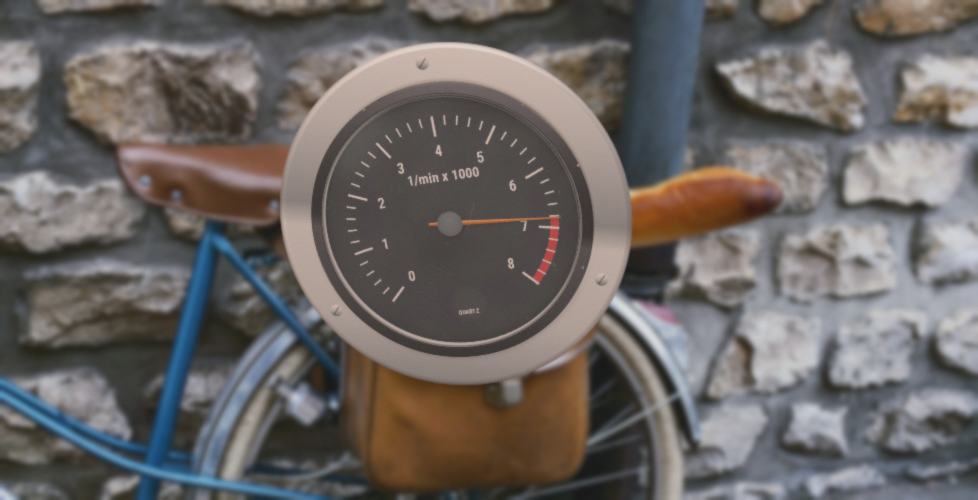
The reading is **6800** rpm
